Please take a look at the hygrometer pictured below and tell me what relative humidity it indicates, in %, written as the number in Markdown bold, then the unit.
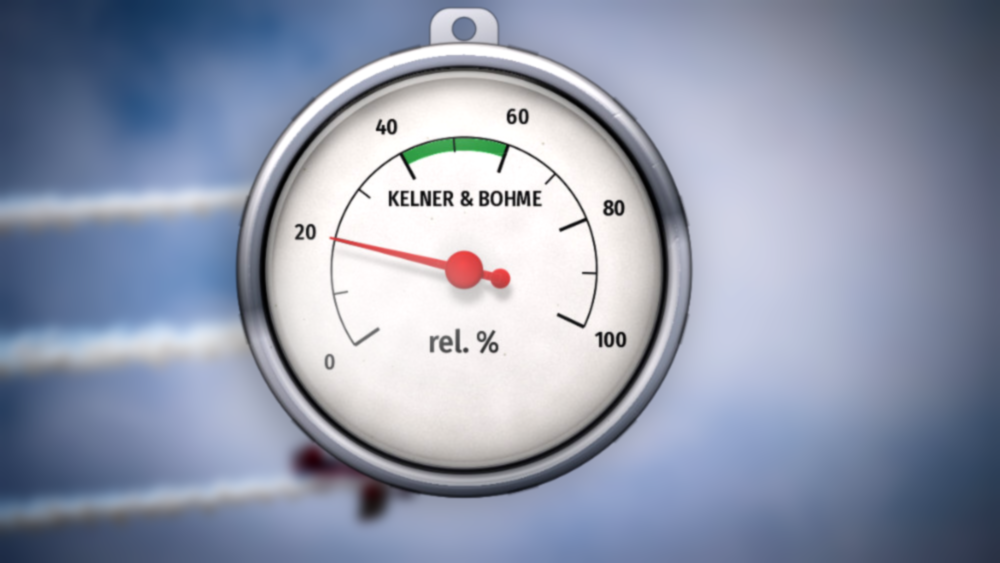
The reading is **20** %
